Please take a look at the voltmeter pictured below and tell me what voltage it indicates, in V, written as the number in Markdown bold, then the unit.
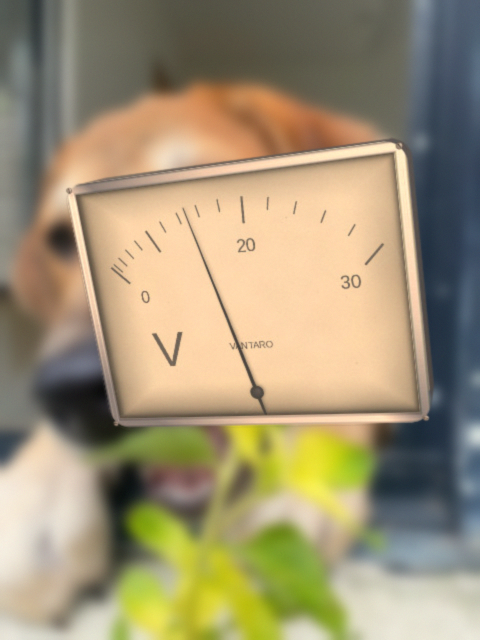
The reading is **15** V
